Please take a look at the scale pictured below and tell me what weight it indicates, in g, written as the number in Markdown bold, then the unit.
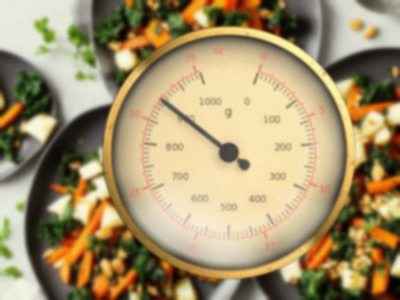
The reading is **900** g
